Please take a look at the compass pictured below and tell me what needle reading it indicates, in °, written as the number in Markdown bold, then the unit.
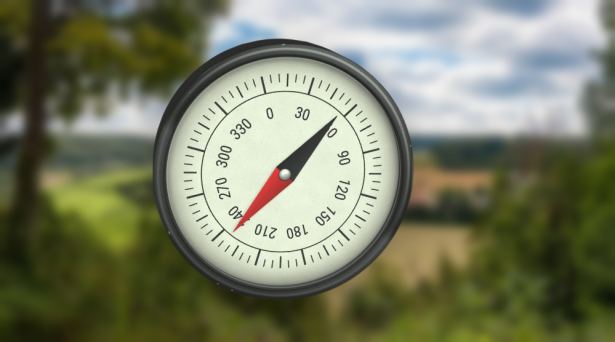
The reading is **235** °
